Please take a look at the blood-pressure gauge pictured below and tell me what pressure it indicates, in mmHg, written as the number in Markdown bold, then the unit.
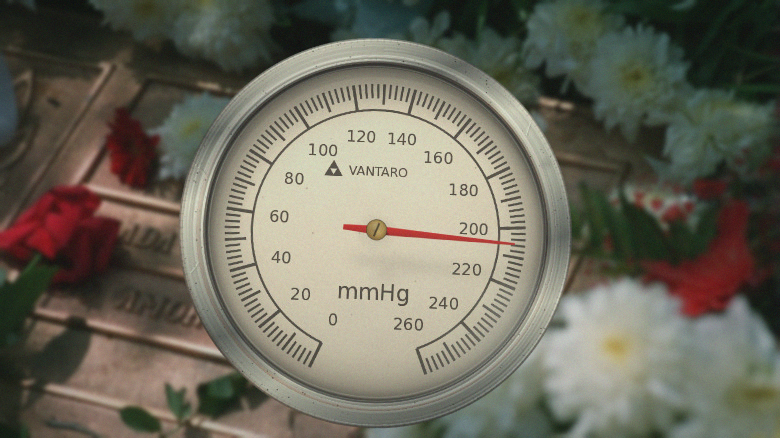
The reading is **206** mmHg
